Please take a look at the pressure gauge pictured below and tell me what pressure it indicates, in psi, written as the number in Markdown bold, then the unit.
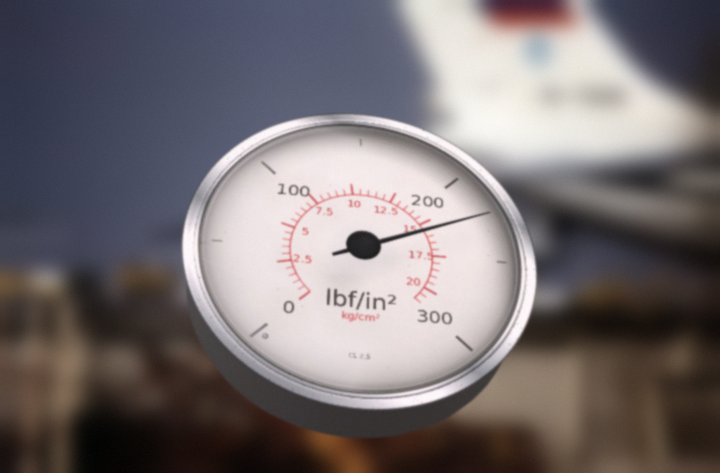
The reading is **225** psi
